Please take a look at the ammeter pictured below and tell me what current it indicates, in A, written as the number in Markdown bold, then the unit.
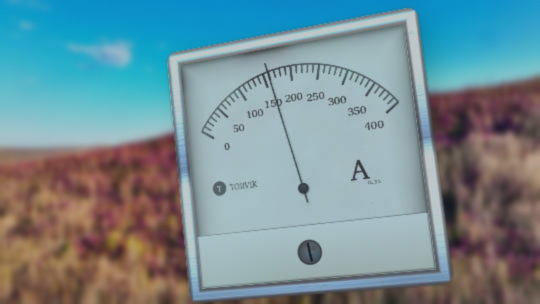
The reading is **160** A
